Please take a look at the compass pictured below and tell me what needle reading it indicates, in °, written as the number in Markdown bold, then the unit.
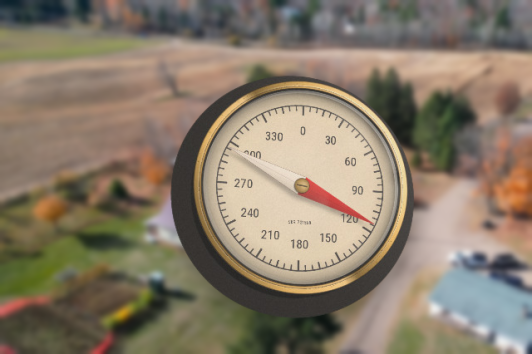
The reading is **115** °
